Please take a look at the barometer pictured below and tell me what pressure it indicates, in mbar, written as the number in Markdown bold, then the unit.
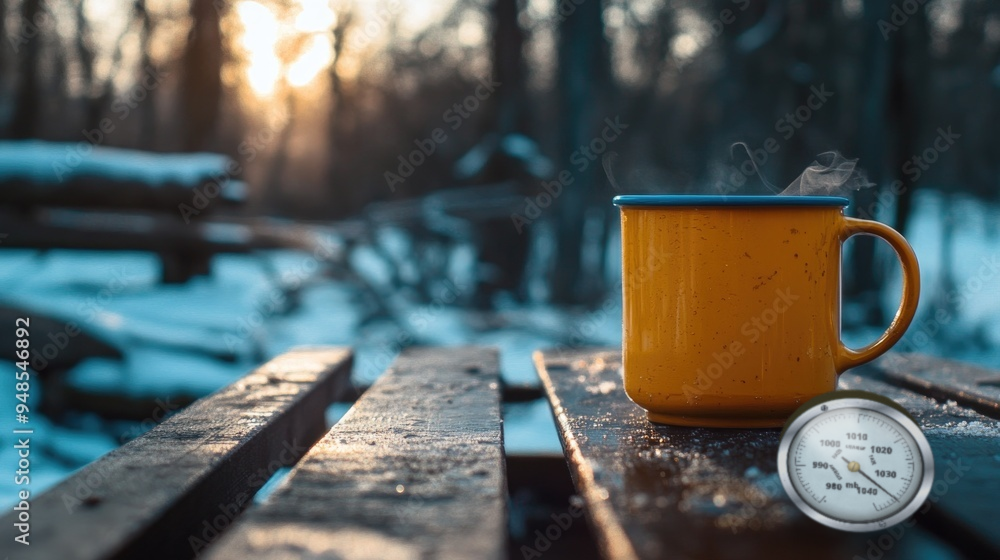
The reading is **1035** mbar
